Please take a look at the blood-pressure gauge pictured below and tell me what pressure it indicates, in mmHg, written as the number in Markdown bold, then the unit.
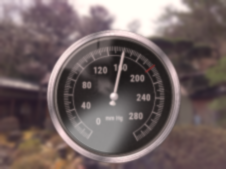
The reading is **160** mmHg
